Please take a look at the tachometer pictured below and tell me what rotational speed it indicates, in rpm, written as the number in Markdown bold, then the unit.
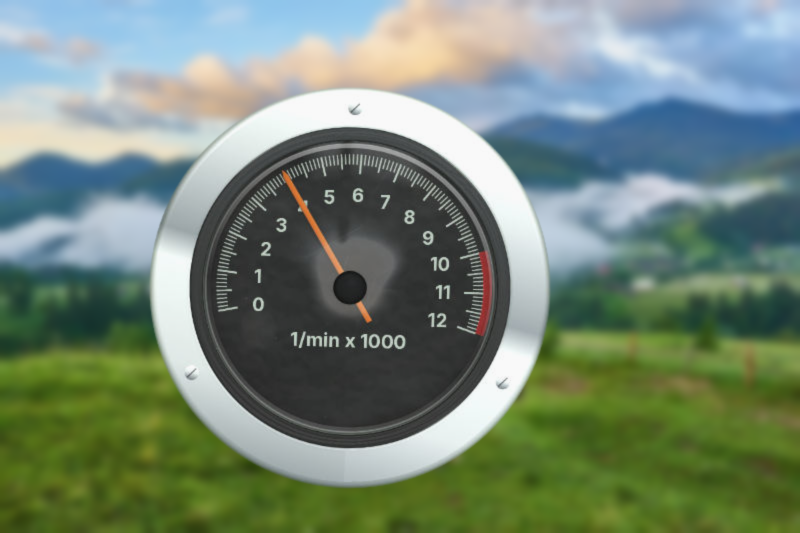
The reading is **4000** rpm
